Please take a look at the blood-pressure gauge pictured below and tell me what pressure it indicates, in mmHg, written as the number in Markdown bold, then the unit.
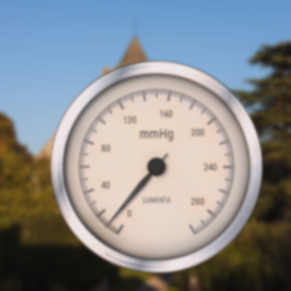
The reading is **10** mmHg
